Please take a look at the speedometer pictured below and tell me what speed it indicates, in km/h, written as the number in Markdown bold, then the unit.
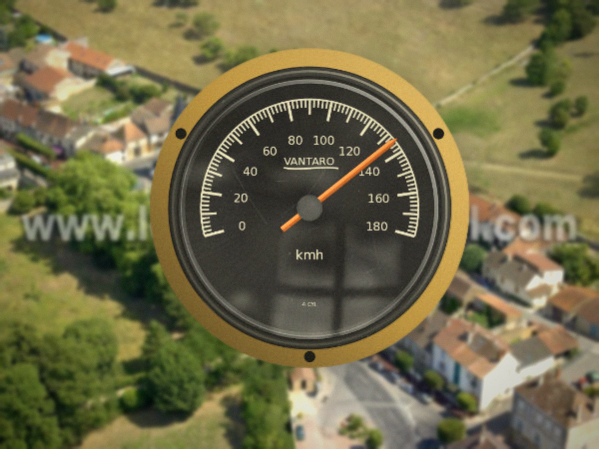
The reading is **134** km/h
